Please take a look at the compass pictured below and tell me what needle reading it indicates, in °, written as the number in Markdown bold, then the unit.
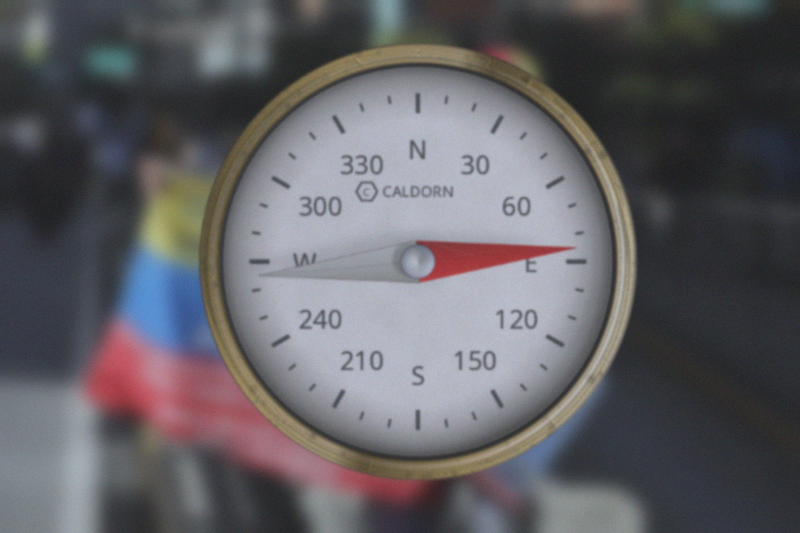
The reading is **85** °
